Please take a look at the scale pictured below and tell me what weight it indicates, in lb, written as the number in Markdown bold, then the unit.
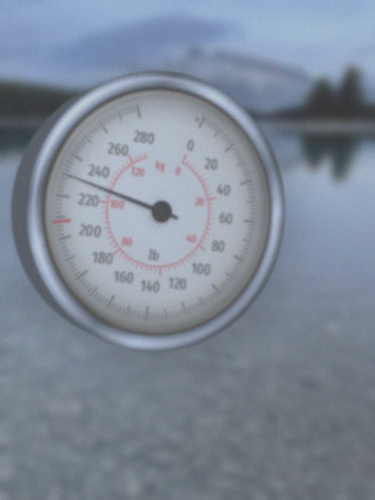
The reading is **230** lb
